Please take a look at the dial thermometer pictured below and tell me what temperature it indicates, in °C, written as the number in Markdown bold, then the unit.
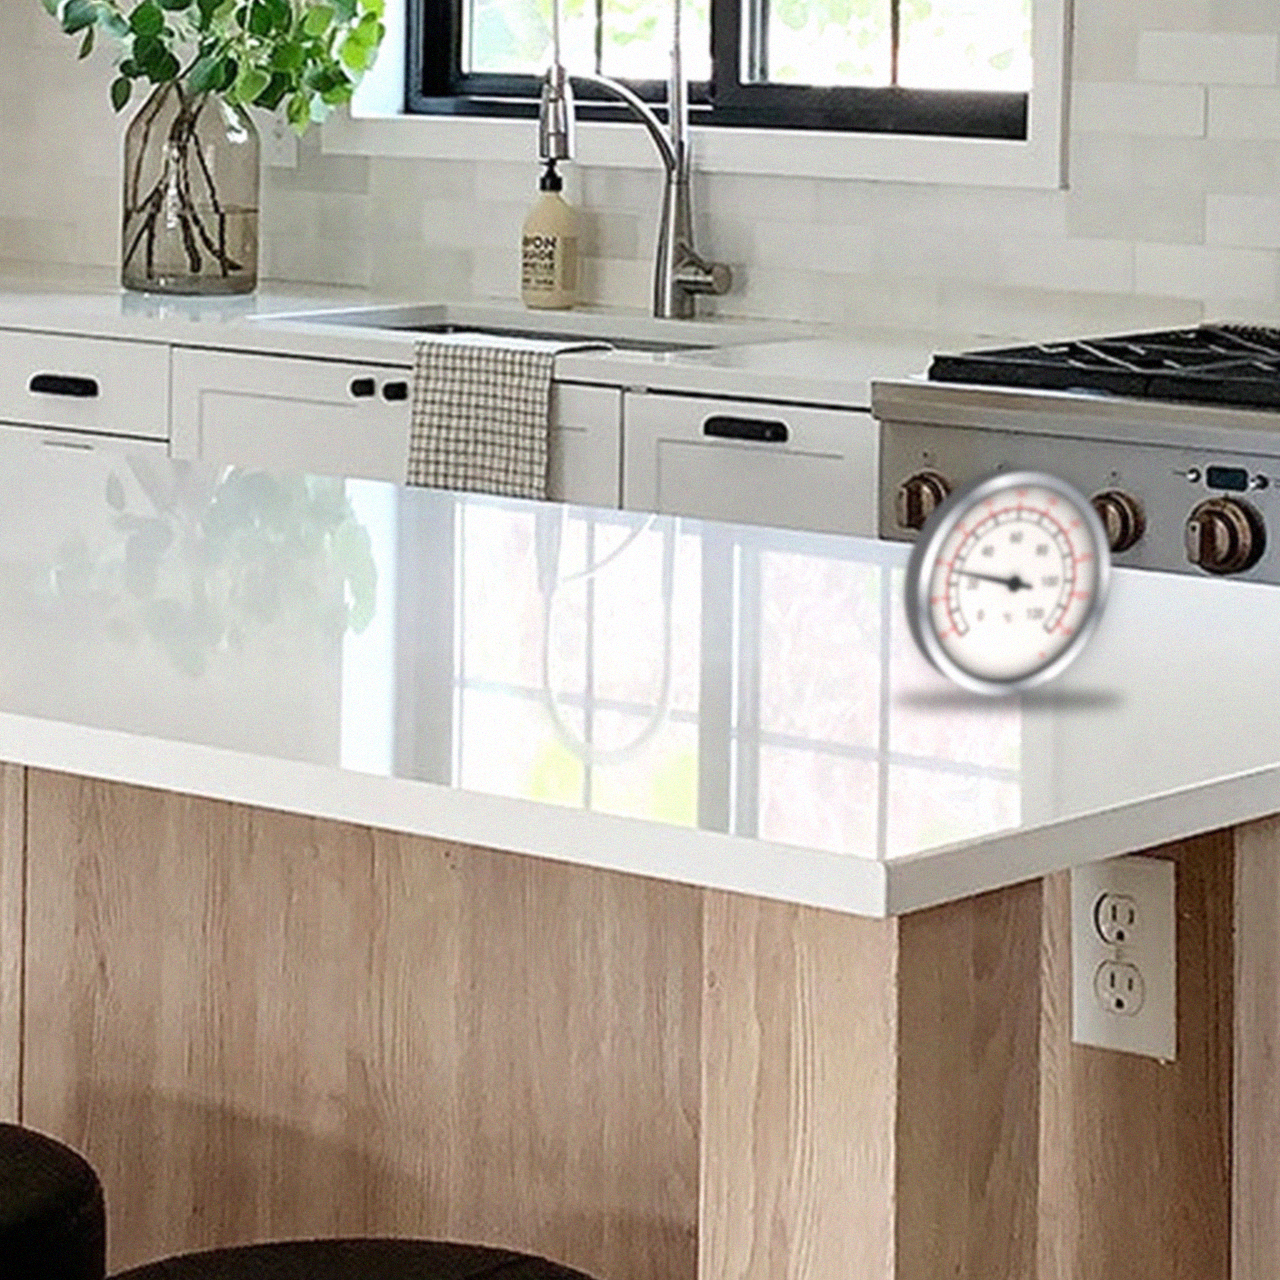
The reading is **25** °C
